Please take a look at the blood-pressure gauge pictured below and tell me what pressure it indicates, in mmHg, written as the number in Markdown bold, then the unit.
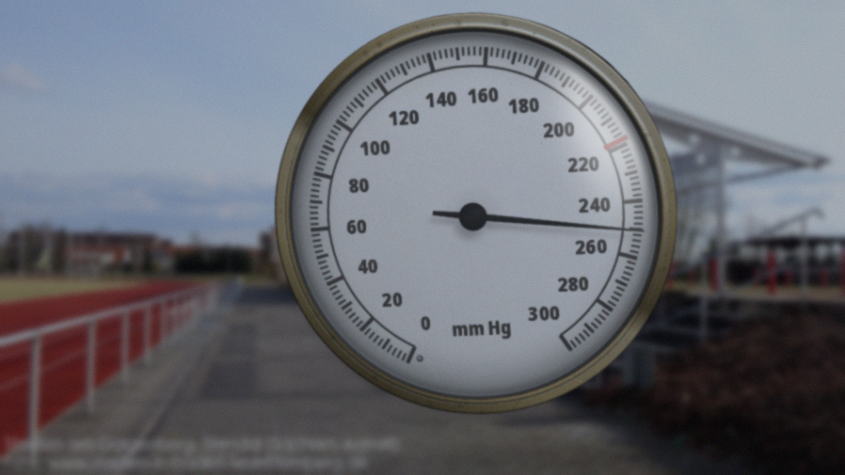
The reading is **250** mmHg
